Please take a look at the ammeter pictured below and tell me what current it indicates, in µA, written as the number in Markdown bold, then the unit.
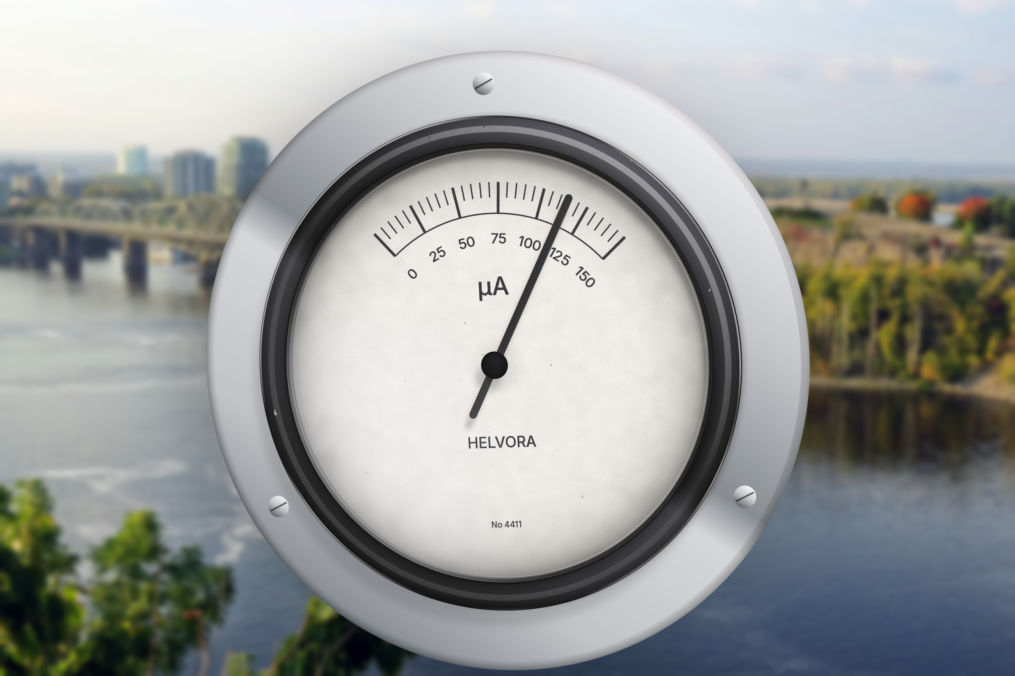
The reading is **115** µA
